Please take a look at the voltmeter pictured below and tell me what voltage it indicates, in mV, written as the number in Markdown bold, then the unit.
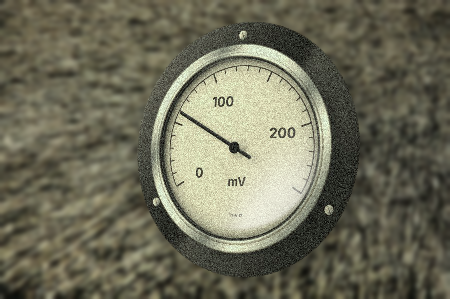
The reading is **60** mV
